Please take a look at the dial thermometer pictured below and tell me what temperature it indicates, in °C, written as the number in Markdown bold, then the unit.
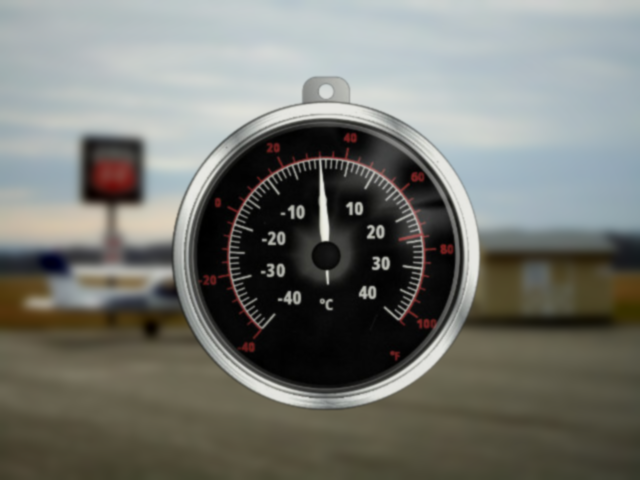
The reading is **0** °C
